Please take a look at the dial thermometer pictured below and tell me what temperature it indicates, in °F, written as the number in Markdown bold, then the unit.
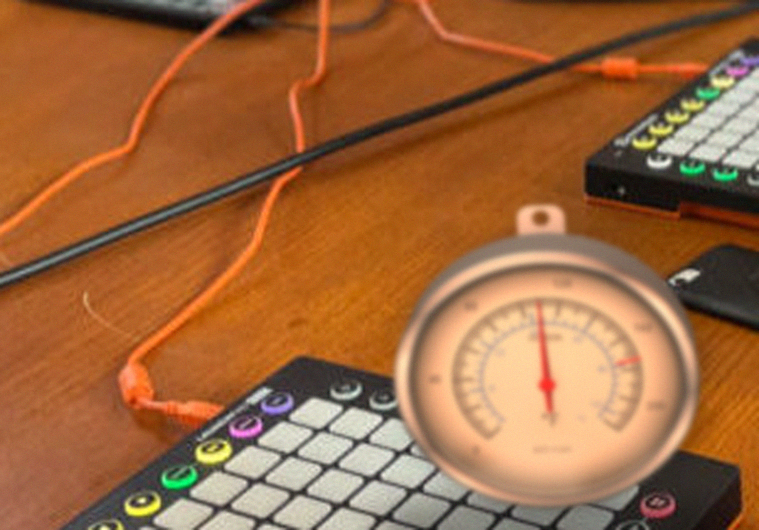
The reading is **110** °F
